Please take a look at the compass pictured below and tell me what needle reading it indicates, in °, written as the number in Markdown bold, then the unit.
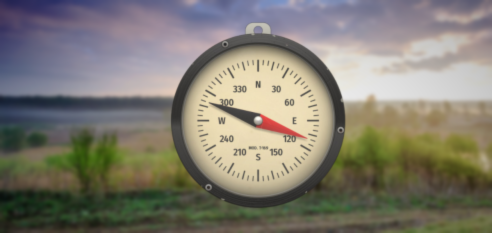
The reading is **110** °
